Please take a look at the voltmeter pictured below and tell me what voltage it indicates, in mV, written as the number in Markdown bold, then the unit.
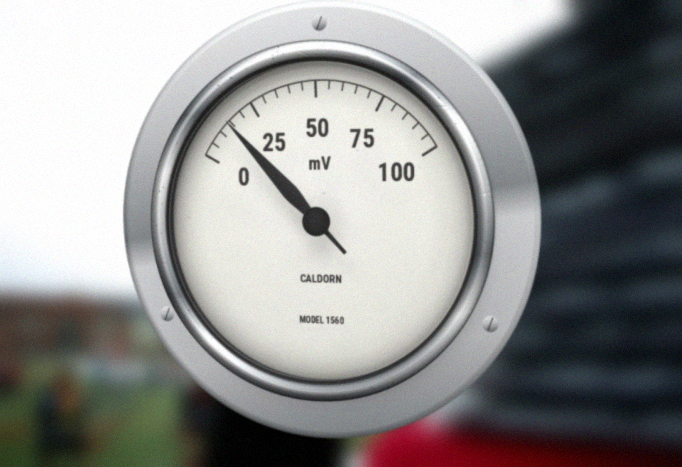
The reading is **15** mV
